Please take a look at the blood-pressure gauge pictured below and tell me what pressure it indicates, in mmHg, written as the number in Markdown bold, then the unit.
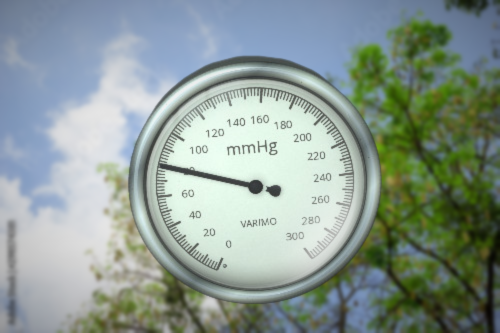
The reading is **80** mmHg
